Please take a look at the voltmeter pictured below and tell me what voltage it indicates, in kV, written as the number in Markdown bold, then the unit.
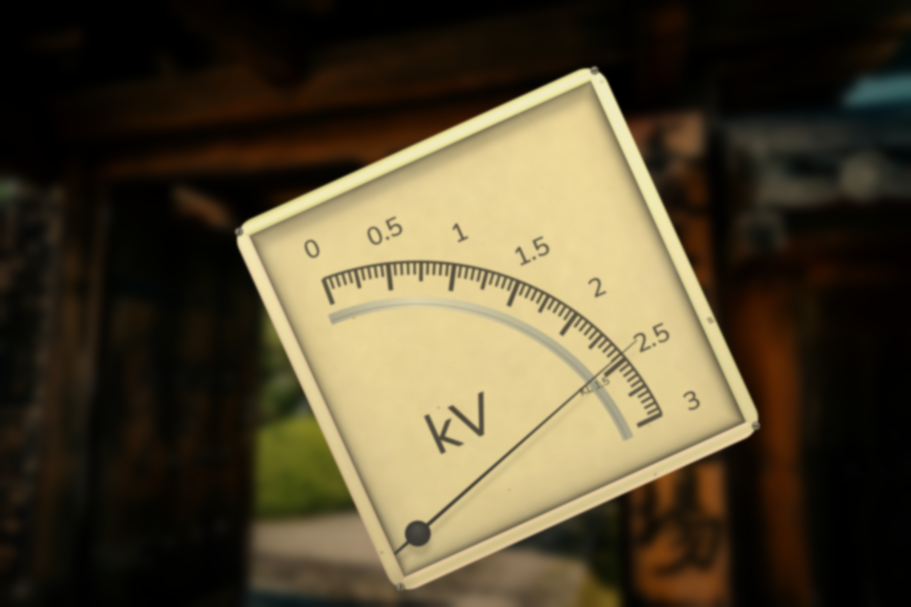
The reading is **2.45** kV
